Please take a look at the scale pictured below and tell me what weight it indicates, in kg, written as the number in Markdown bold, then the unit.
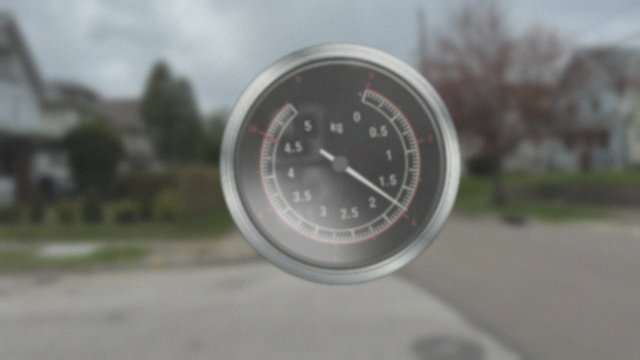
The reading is **1.75** kg
